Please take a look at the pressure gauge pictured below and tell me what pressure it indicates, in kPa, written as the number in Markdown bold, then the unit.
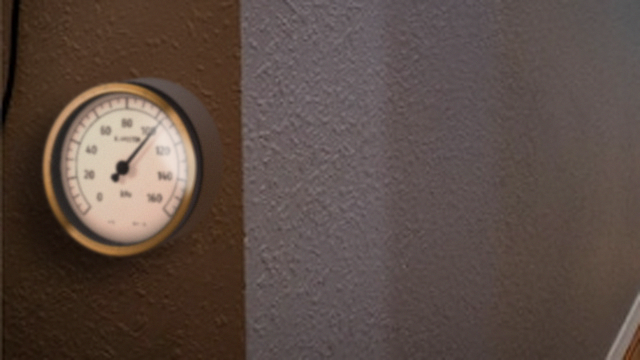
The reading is **105** kPa
